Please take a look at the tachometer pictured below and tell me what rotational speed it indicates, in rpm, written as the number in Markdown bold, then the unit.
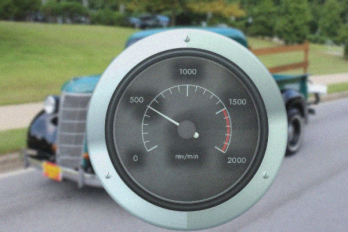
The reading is **500** rpm
